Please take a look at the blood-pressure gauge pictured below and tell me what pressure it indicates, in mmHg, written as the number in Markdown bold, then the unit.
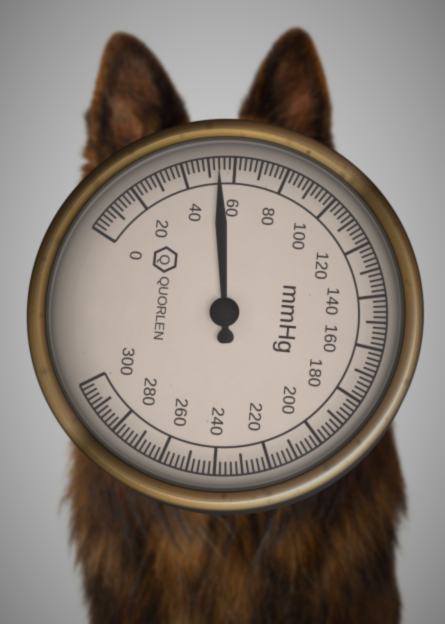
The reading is **54** mmHg
